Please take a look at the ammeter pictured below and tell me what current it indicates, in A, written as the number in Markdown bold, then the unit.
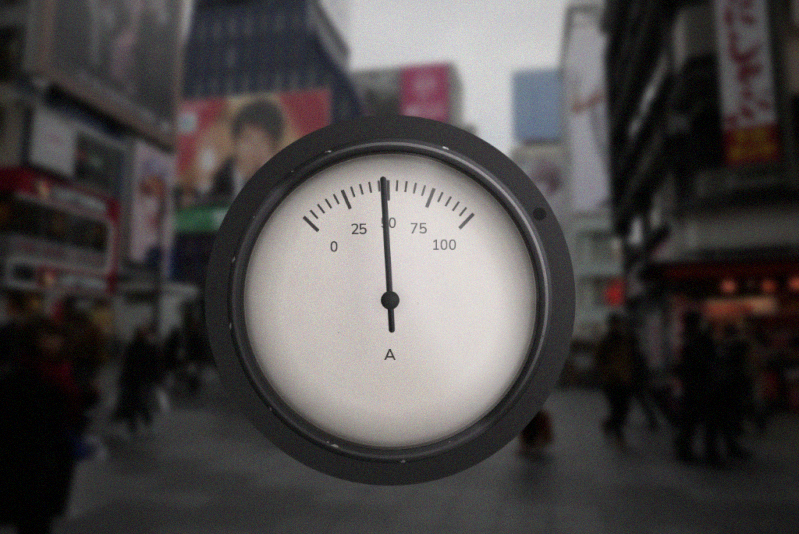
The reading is **47.5** A
